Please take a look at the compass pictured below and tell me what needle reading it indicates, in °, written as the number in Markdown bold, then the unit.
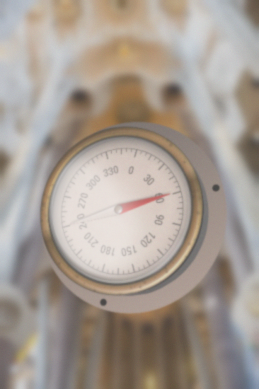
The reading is **60** °
